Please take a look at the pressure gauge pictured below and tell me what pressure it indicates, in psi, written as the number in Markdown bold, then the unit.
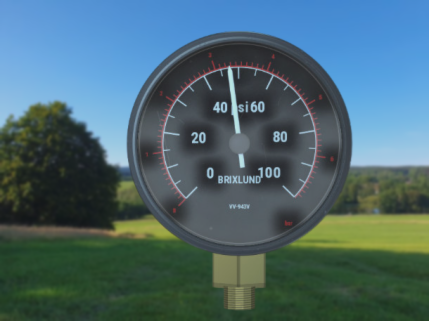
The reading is **47.5** psi
